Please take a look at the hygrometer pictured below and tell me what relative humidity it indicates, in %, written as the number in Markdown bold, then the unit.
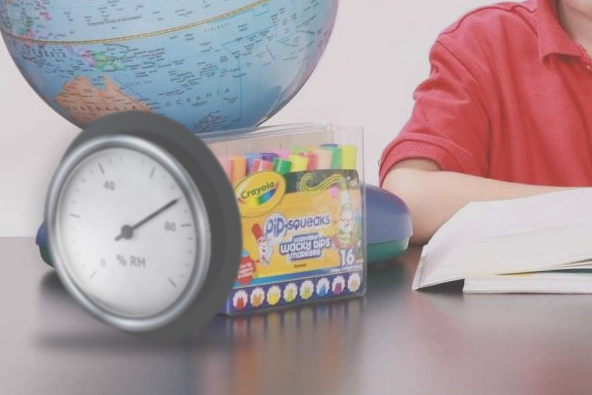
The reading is **72** %
